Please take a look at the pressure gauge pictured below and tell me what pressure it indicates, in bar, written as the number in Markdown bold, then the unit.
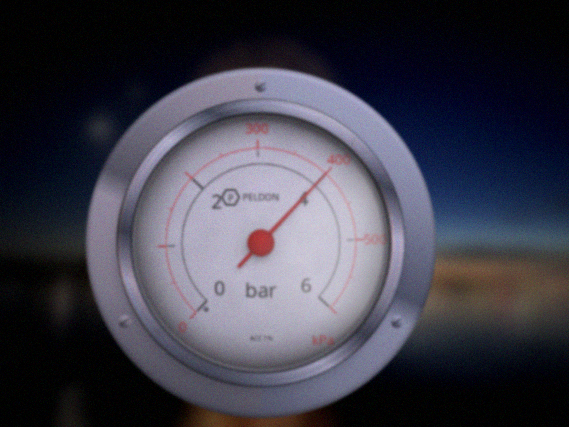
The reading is **4** bar
